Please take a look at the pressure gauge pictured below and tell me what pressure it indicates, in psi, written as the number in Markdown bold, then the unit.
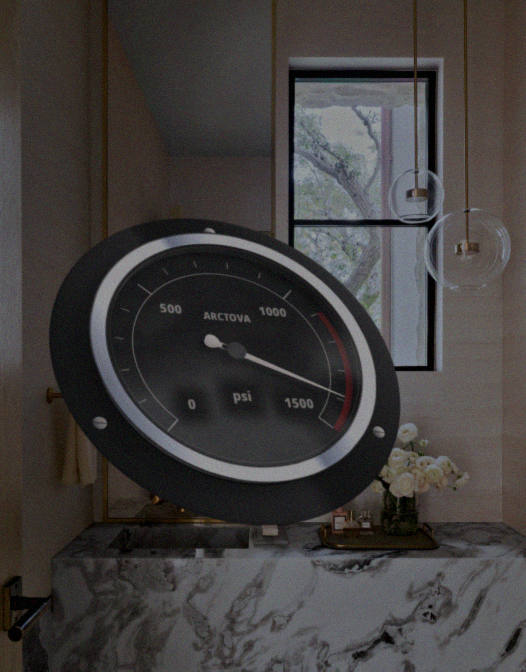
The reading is **1400** psi
